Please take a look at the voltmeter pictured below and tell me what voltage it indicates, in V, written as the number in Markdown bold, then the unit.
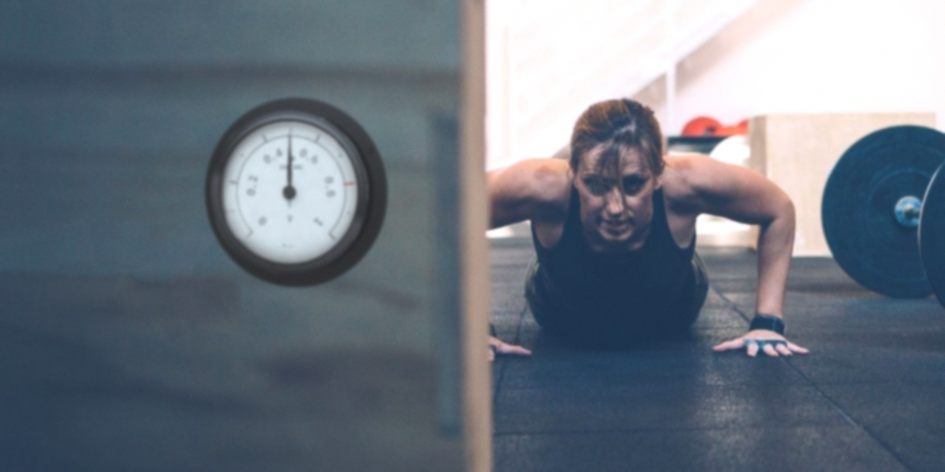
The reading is **0.5** V
